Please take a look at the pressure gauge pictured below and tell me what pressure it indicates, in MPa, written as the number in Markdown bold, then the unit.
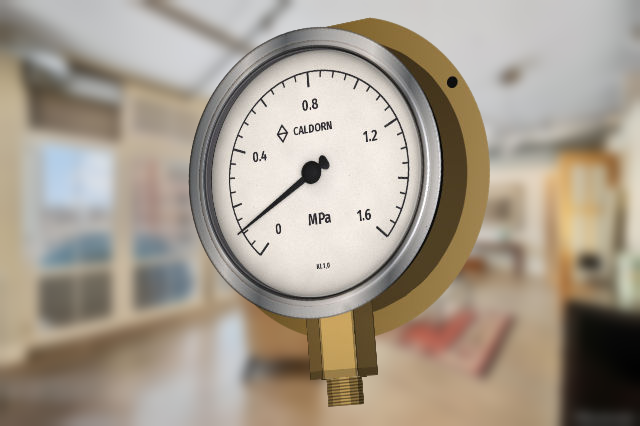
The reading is **0.1** MPa
